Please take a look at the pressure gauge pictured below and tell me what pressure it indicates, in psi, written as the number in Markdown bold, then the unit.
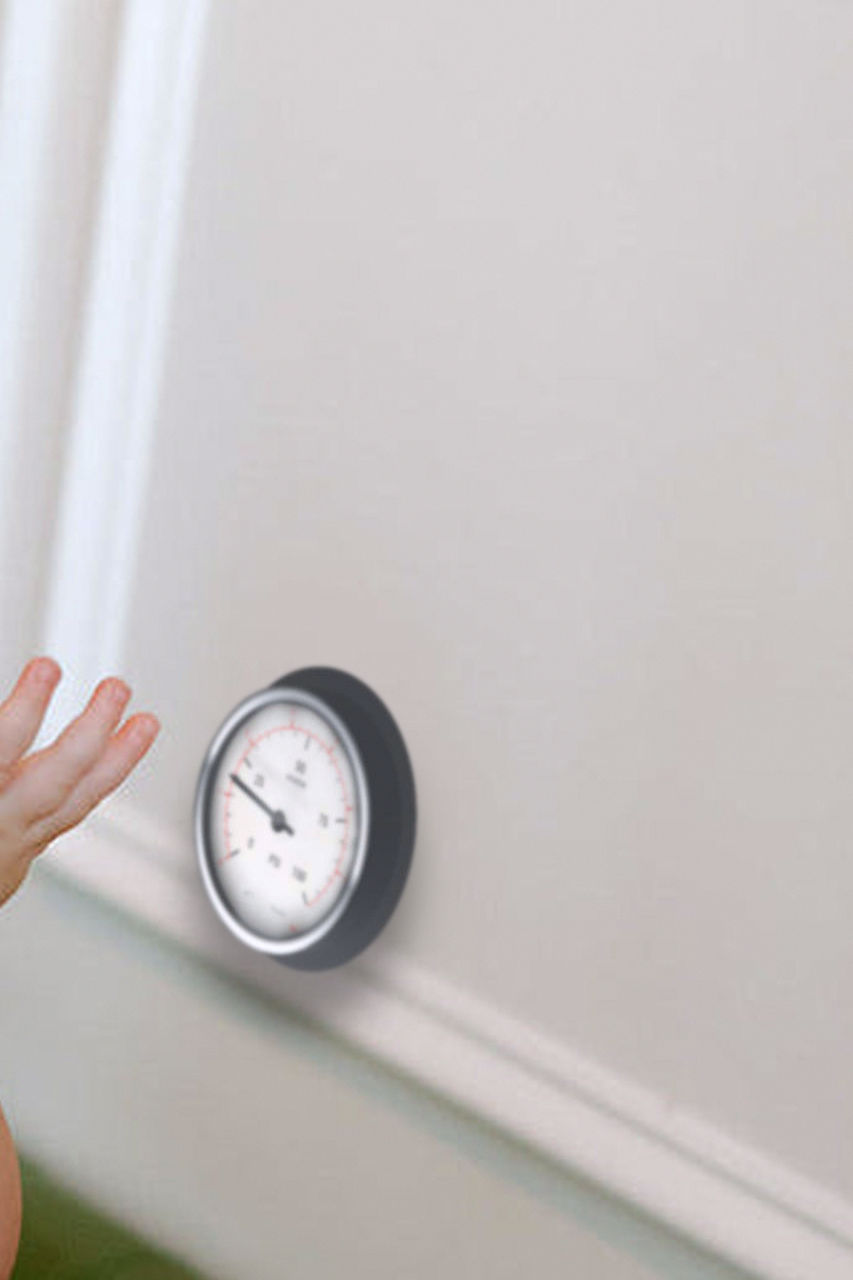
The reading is **20** psi
